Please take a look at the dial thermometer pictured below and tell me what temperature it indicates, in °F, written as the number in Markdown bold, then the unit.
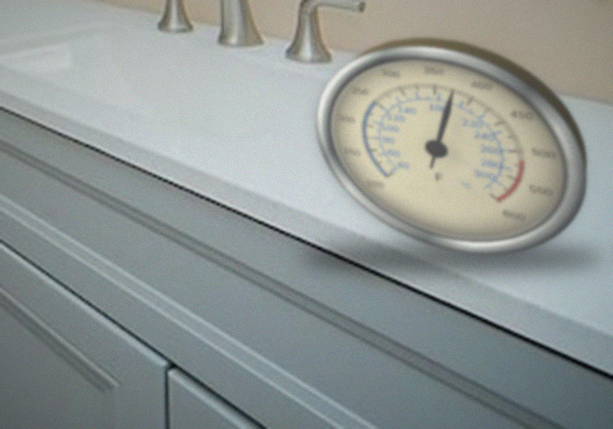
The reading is **375** °F
